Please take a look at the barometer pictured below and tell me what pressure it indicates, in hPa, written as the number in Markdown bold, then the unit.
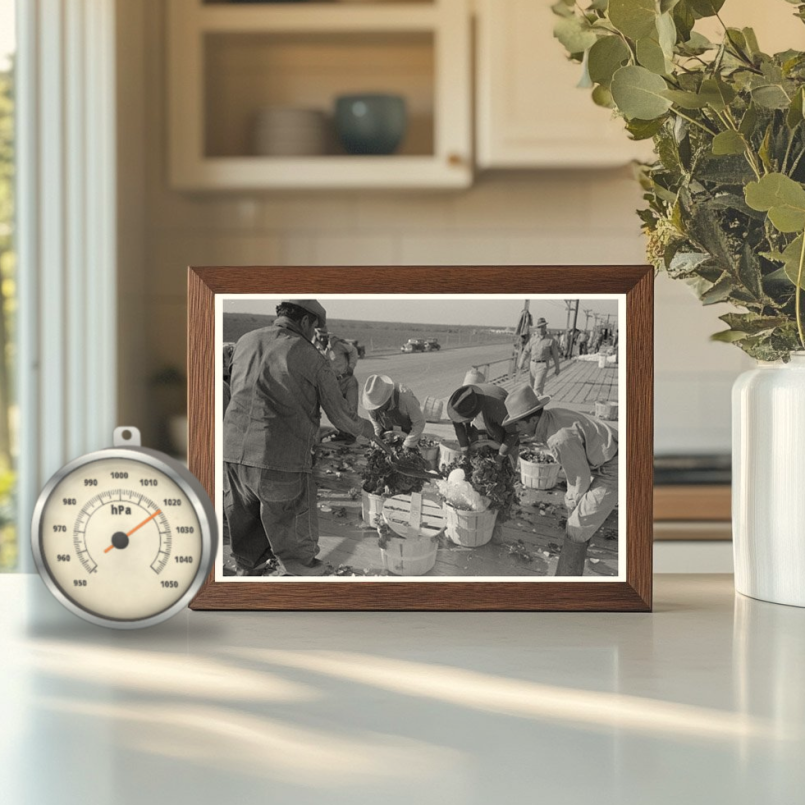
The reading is **1020** hPa
